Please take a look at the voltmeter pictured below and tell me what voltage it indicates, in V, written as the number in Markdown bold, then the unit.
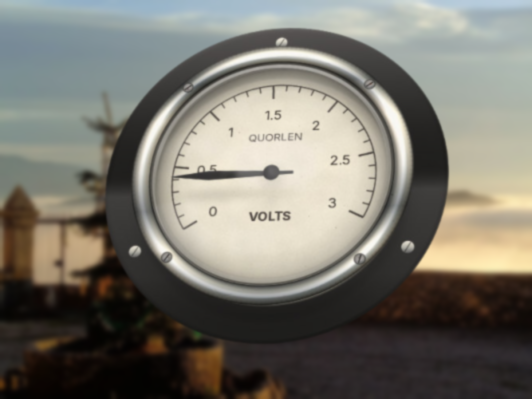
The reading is **0.4** V
